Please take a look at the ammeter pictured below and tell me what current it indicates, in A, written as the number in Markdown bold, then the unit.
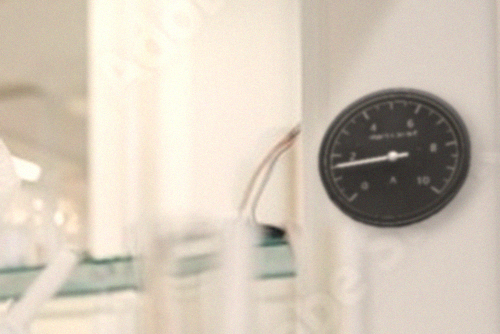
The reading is **1.5** A
